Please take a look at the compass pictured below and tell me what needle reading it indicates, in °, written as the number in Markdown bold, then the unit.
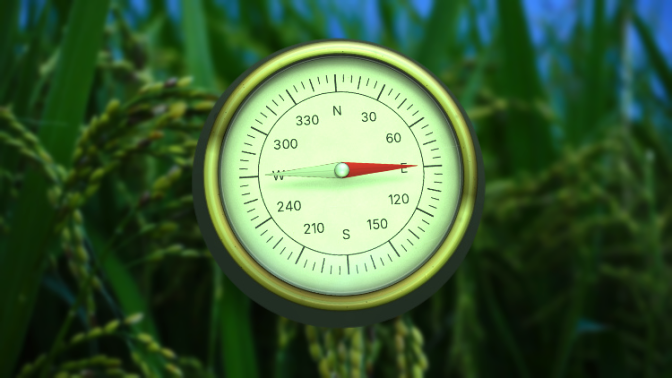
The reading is **90** °
